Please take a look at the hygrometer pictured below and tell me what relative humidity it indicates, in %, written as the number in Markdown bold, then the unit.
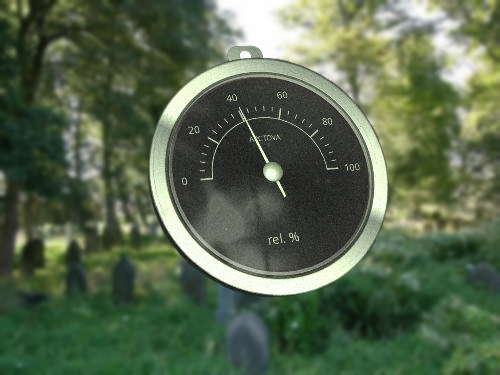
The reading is **40** %
